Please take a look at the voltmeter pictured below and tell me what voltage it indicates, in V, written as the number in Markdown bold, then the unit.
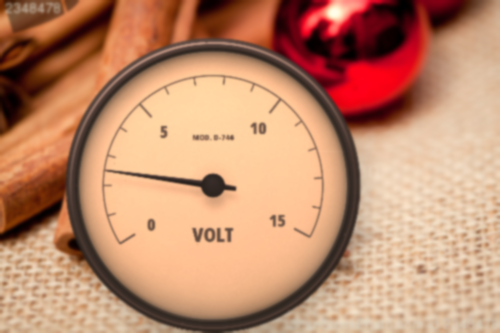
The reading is **2.5** V
